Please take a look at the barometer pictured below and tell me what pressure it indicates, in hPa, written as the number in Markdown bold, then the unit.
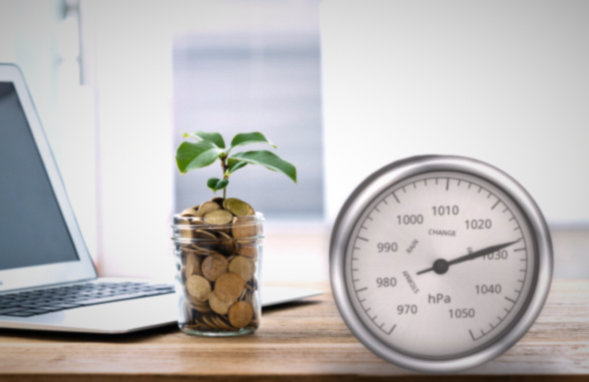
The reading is **1028** hPa
